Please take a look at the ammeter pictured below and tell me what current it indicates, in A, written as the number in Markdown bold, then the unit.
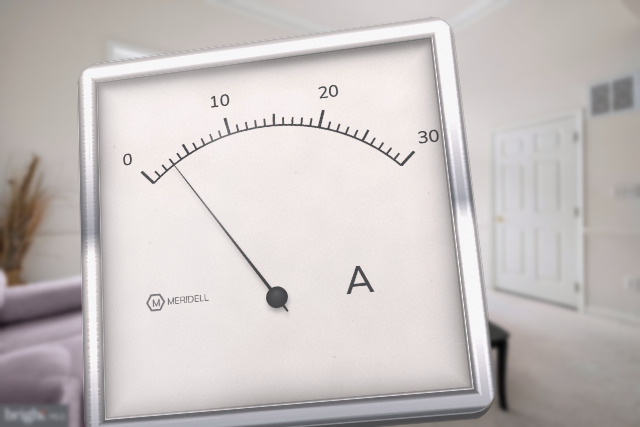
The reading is **3** A
